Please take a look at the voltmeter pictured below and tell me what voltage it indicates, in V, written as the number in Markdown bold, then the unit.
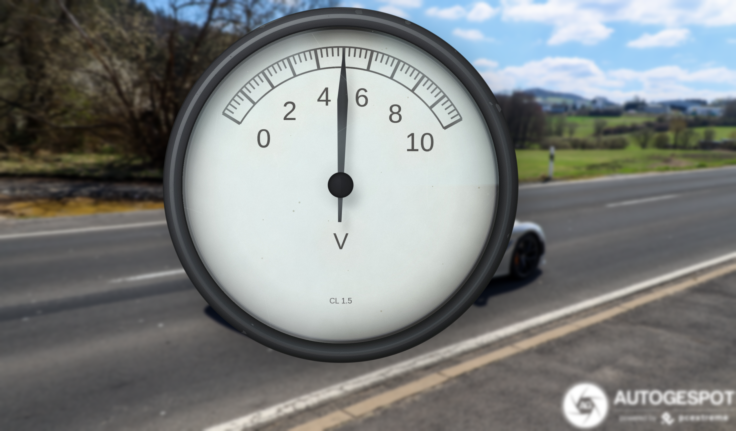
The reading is **5** V
